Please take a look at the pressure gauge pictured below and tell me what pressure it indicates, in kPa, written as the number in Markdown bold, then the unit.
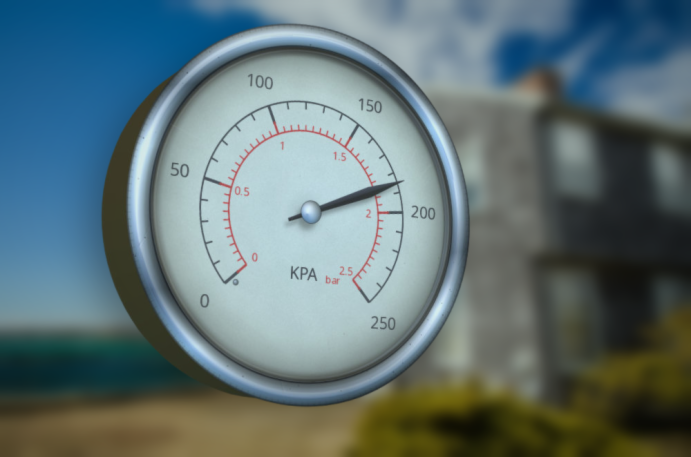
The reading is **185** kPa
